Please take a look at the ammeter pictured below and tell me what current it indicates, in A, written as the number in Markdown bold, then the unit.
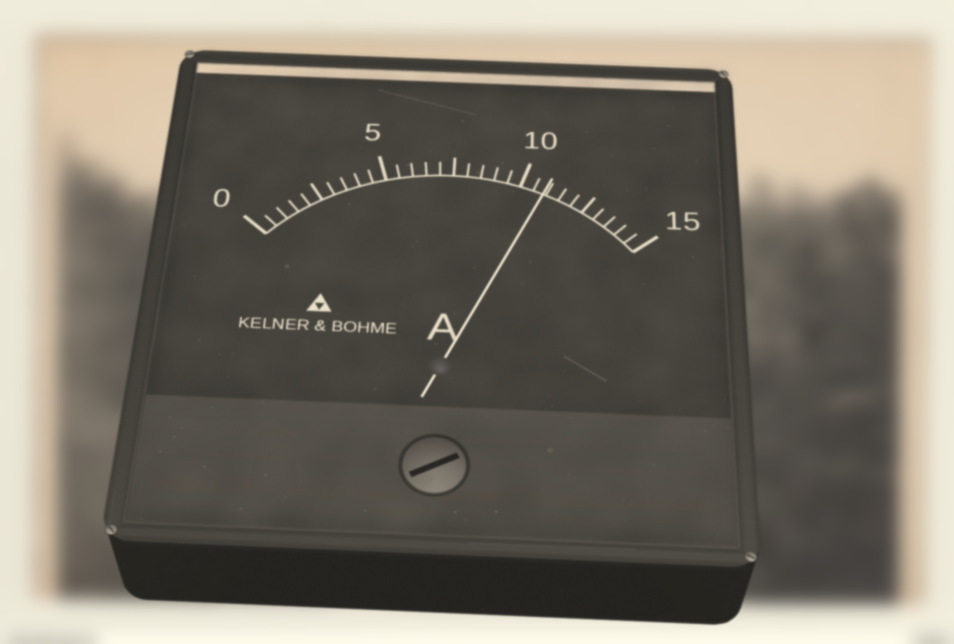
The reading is **11** A
